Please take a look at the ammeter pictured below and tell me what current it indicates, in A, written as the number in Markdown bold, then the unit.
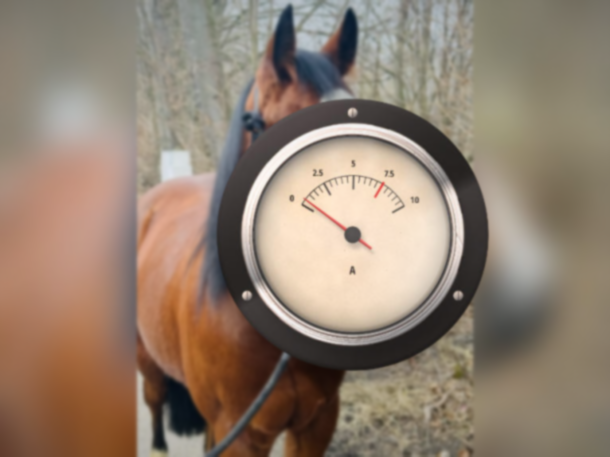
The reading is **0.5** A
